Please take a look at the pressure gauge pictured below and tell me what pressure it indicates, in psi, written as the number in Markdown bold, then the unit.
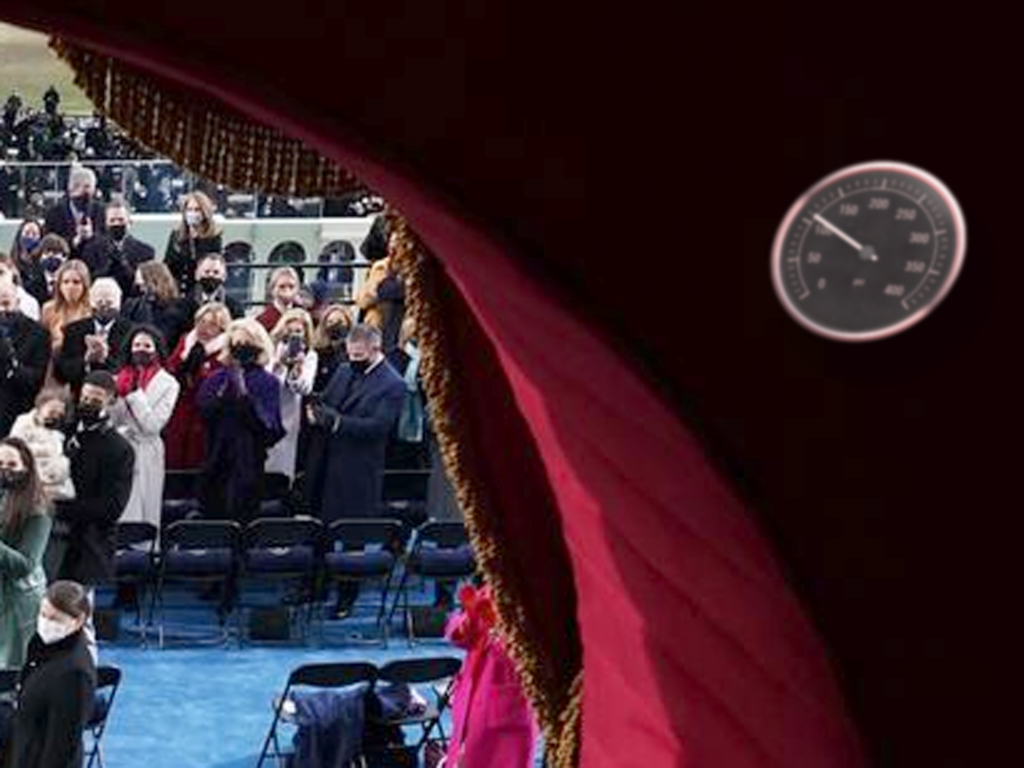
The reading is **110** psi
